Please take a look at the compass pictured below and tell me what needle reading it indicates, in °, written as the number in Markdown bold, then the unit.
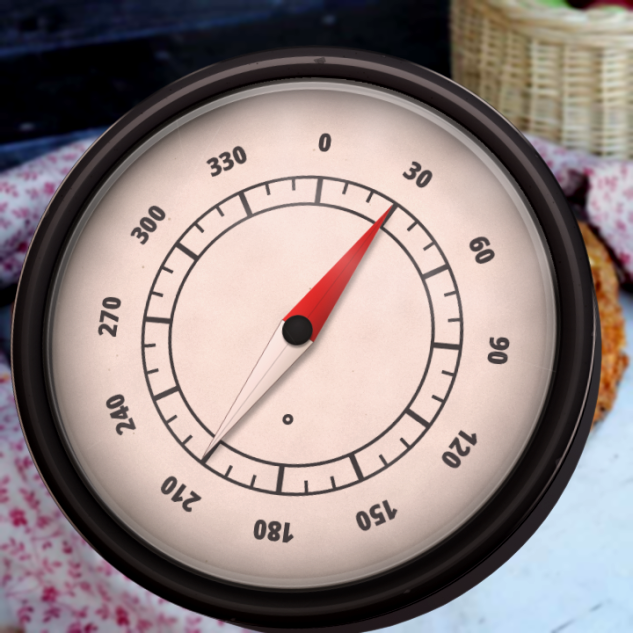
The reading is **30** °
